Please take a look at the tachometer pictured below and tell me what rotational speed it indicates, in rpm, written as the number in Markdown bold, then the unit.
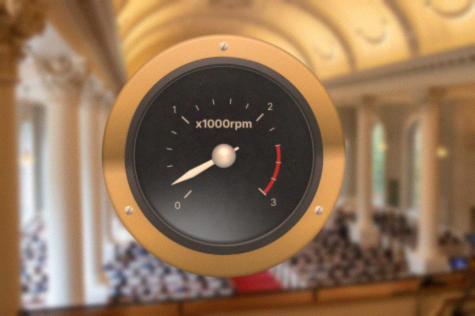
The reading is **200** rpm
